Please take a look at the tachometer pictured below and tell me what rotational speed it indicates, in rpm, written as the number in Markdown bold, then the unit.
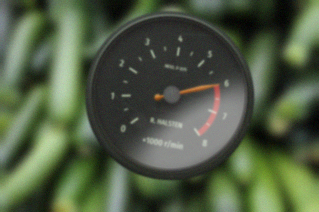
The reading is **6000** rpm
